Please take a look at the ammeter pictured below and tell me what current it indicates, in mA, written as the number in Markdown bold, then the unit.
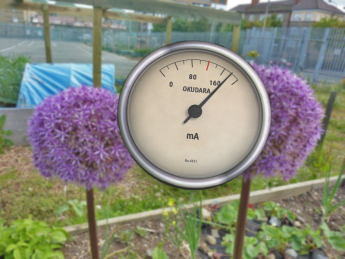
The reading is **180** mA
